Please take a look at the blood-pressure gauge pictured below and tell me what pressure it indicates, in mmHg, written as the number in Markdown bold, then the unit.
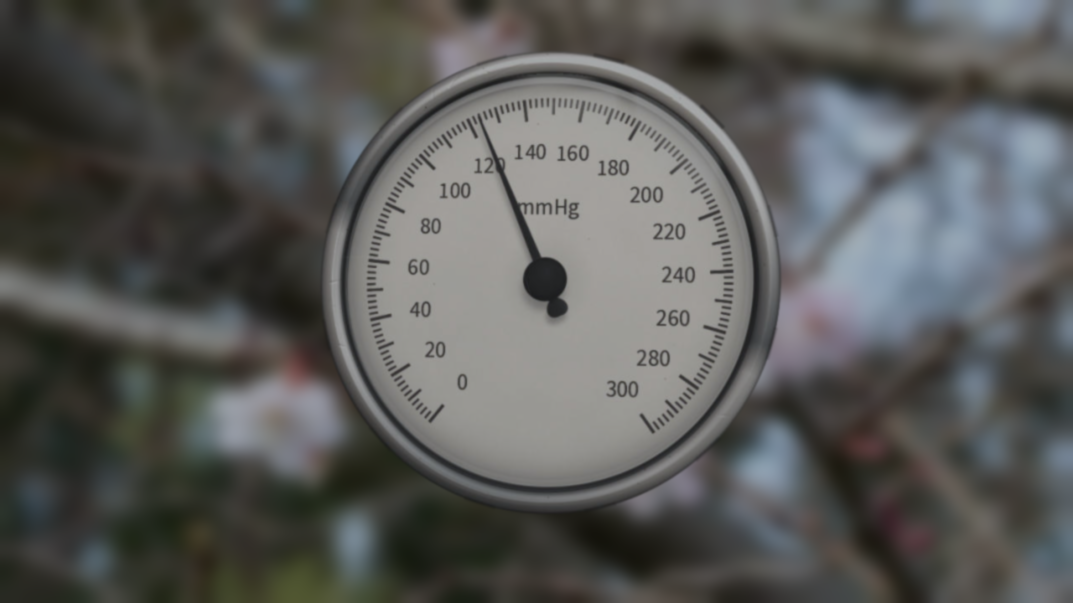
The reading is **124** mmHg
